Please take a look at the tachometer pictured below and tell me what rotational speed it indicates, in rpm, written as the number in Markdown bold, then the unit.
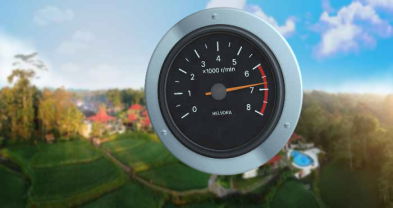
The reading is **6750** rpm
